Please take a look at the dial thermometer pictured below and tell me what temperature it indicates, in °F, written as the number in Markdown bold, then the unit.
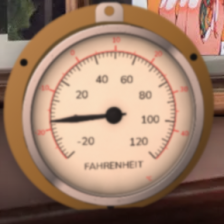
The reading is **0** °F
